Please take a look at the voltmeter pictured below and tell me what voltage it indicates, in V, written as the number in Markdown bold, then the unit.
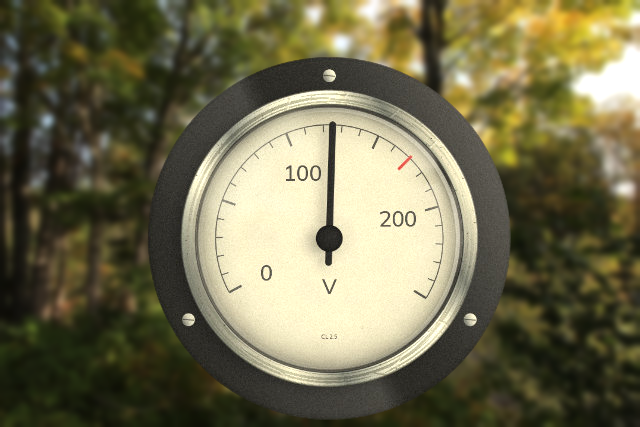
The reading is **125** V
